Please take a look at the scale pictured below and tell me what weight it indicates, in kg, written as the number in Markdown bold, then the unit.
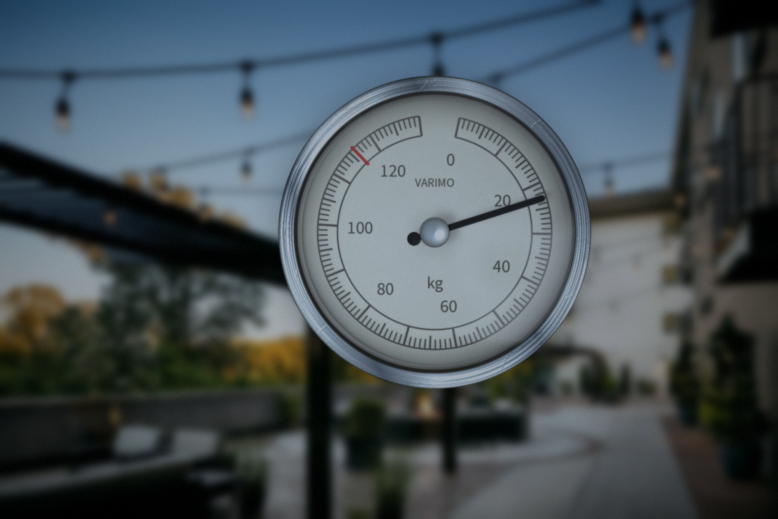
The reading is **23** kg
